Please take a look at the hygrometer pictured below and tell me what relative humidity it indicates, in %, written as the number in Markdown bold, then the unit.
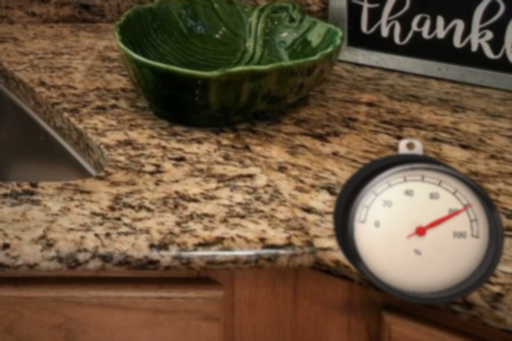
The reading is **80** %
